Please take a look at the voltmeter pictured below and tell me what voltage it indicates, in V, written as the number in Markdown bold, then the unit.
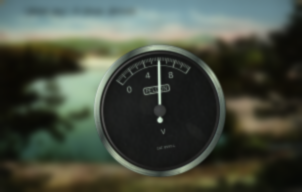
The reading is **6** V
